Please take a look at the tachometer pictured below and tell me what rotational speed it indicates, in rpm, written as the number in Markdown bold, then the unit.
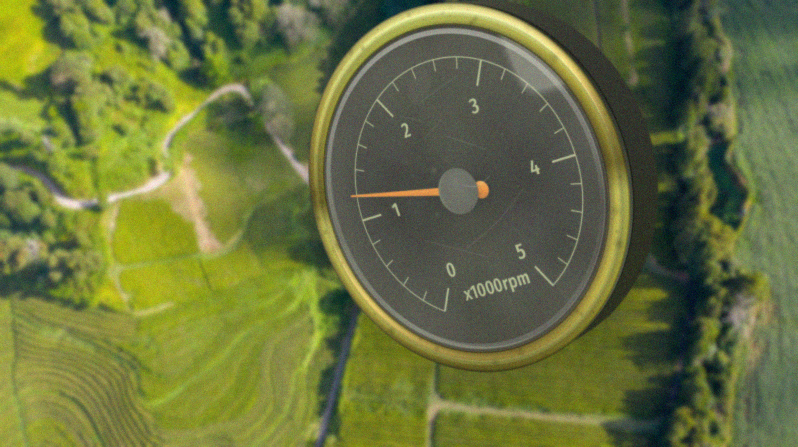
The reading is **1200** rpm
